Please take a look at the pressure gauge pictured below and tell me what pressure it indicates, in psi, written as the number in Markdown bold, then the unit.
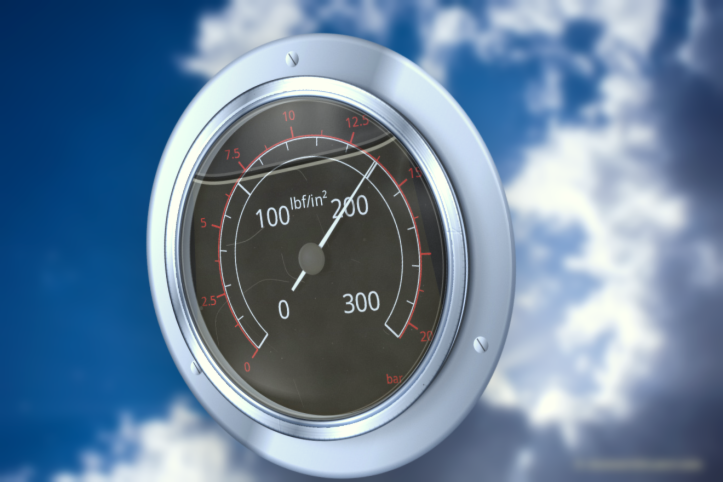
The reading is **200** psi
